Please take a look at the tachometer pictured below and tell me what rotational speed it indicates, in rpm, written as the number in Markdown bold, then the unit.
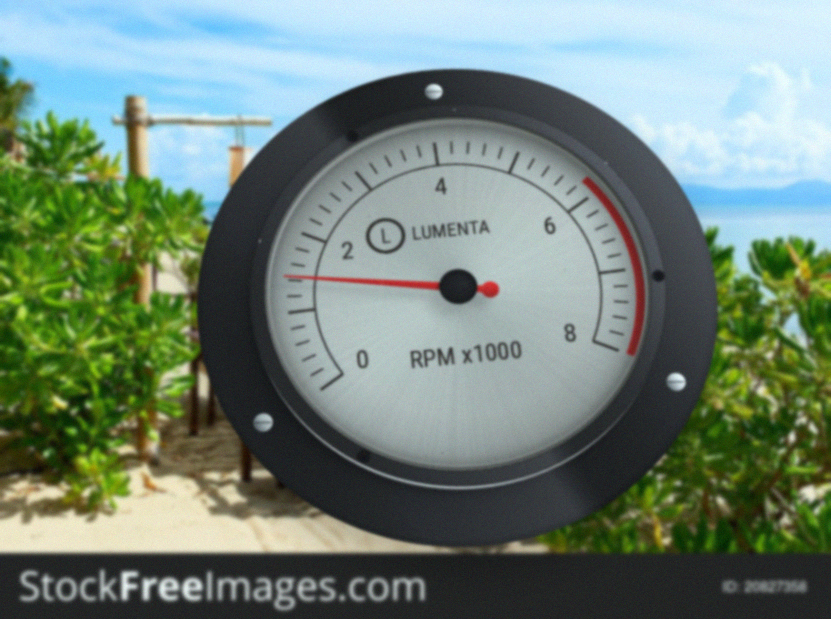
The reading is **1400** rpm
